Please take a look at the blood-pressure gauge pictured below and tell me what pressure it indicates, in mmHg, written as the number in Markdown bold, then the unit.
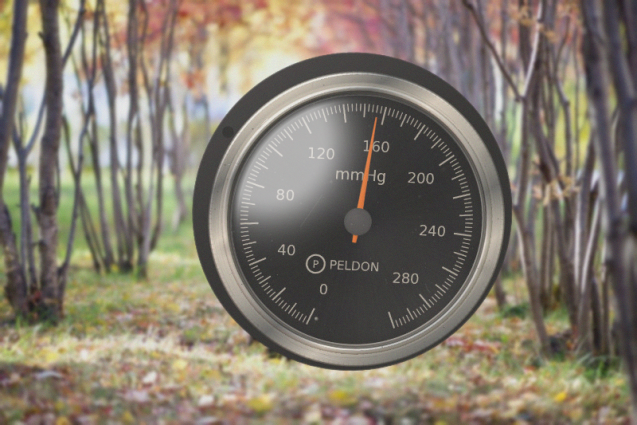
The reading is **156** mmHg
